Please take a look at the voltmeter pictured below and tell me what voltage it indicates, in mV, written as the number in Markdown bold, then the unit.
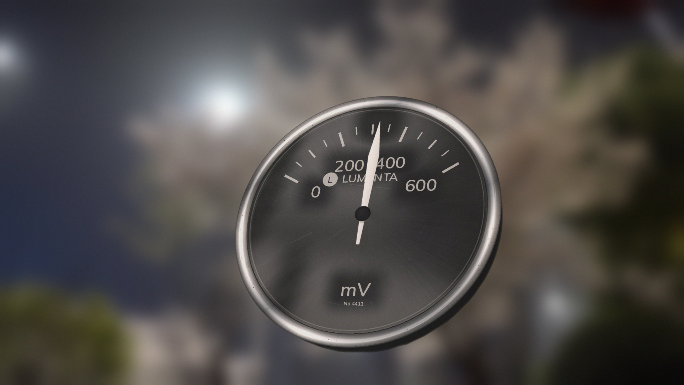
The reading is **325** mV
